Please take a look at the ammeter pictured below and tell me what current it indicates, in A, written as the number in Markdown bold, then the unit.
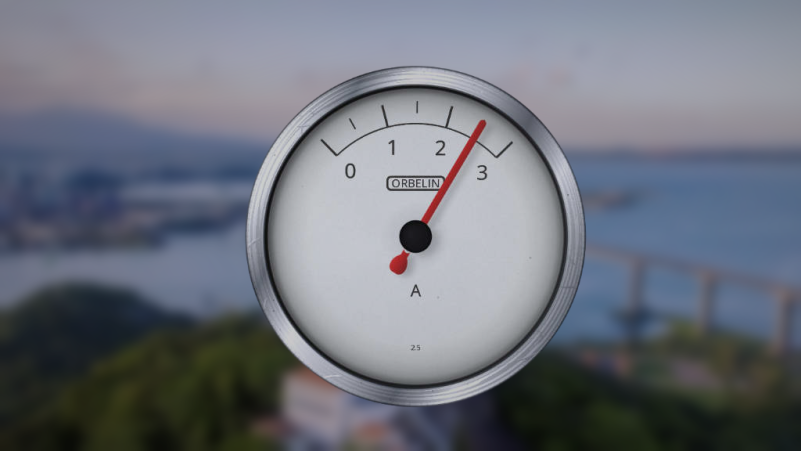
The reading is **2.5** A
